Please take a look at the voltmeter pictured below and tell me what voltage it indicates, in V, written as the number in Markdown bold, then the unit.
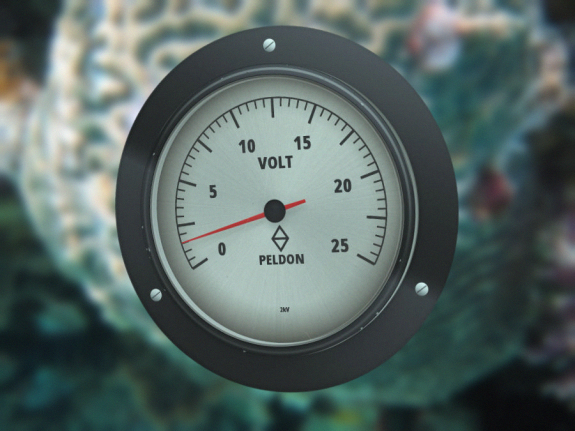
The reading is **1.5** V
